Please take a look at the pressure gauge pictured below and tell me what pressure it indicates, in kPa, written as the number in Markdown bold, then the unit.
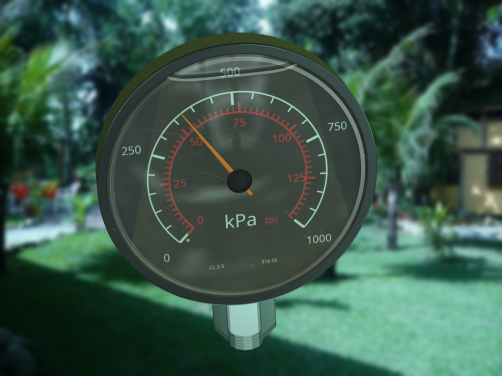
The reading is **375** kPa
